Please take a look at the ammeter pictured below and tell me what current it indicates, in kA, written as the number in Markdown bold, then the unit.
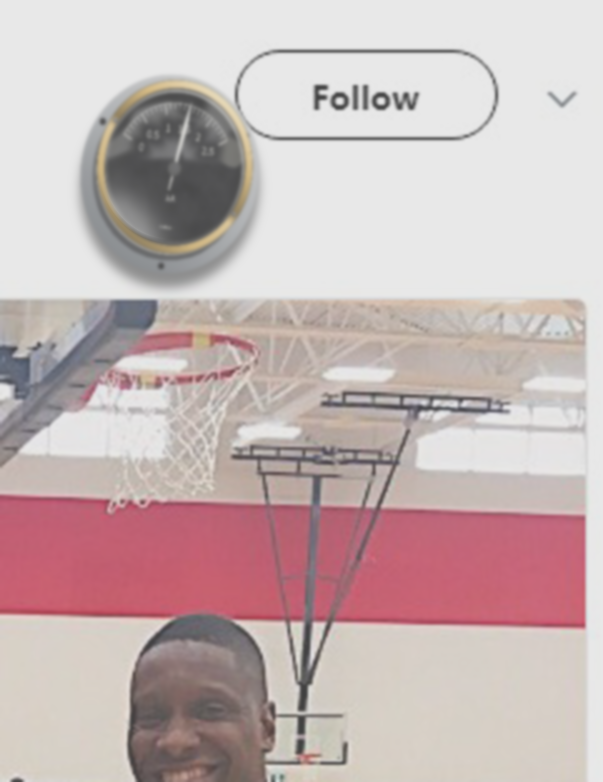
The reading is **1.5** kA
